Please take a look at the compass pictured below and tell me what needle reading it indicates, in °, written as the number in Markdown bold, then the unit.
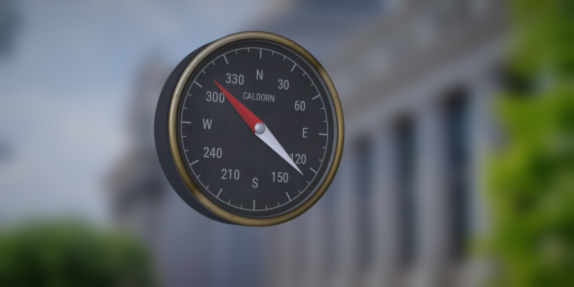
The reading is **310** °
